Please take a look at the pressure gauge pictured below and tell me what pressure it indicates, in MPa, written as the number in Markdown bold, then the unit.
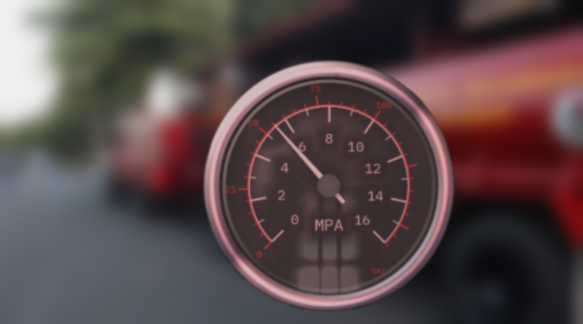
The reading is **5.5** MPa
